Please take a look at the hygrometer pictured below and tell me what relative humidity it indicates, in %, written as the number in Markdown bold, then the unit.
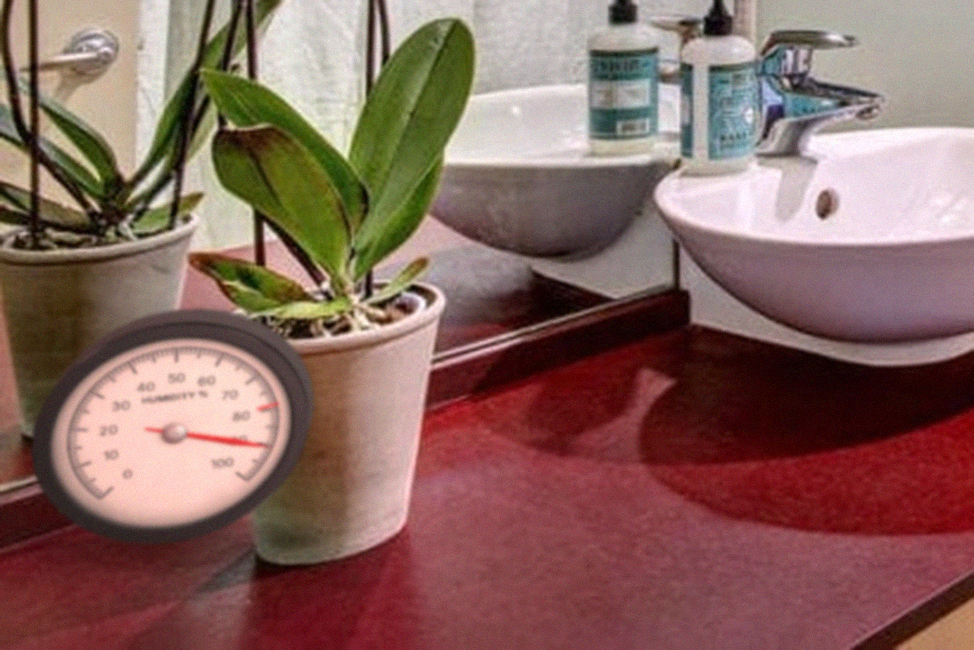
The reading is **90** %
